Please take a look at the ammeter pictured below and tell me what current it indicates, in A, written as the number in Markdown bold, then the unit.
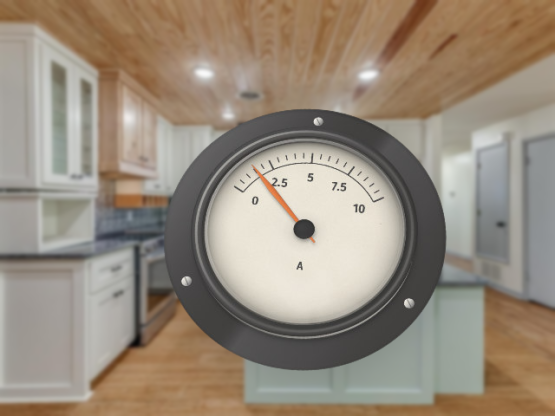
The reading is **1.5** A
